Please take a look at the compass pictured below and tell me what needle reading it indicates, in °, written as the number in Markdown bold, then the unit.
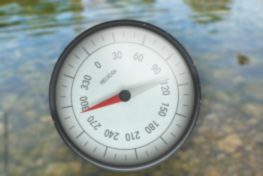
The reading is **290** °
